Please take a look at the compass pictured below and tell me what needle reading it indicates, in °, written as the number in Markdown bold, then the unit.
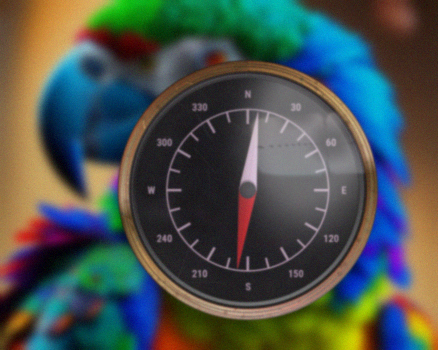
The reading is **187.5** °
